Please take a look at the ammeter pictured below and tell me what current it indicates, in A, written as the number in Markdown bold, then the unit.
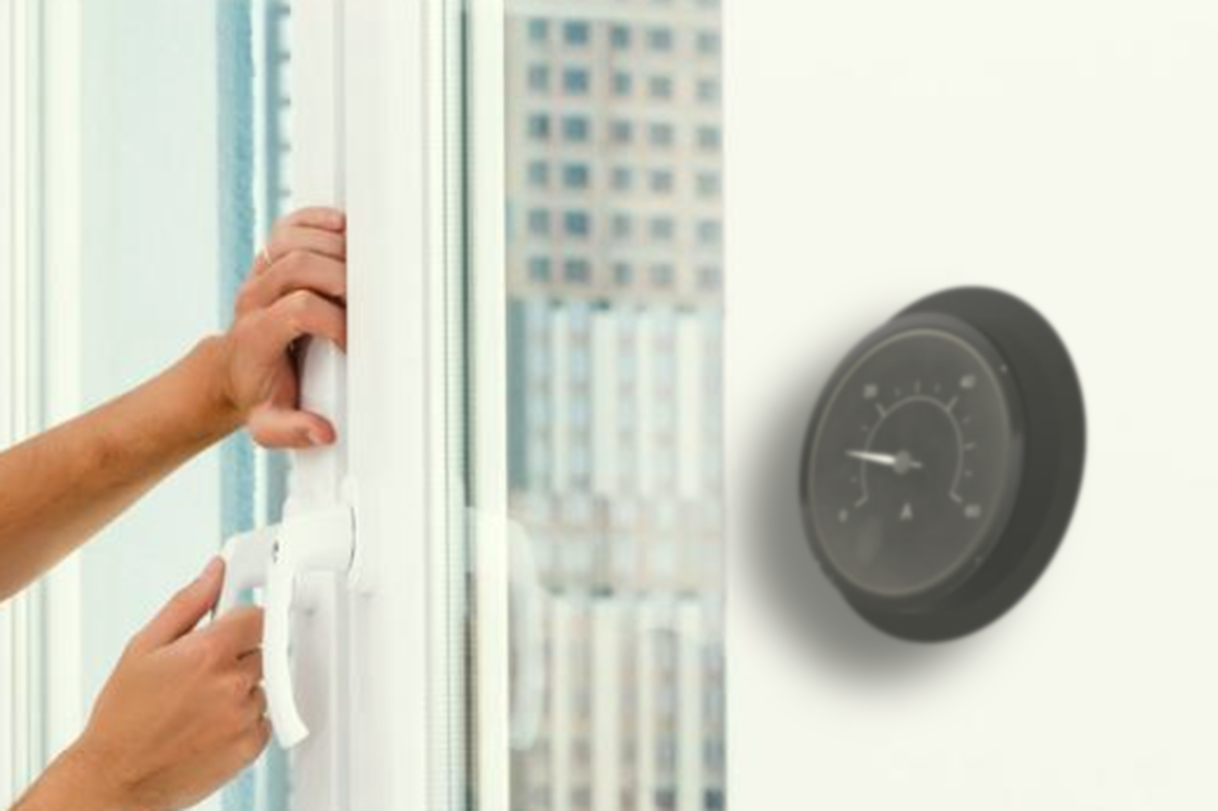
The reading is **10** A
